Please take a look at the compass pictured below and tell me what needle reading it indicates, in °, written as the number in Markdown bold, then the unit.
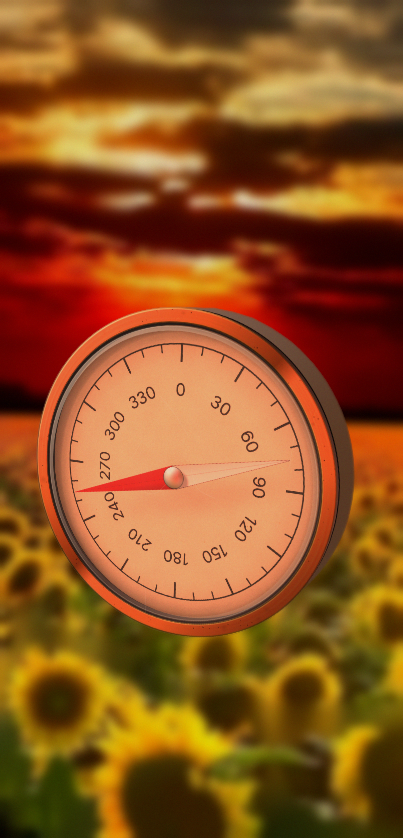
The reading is **255** °
